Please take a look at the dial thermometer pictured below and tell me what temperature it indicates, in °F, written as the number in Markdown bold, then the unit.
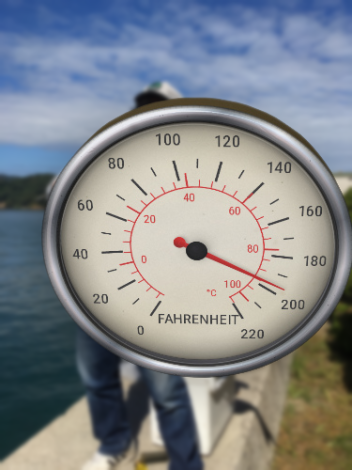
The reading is **195** °F
